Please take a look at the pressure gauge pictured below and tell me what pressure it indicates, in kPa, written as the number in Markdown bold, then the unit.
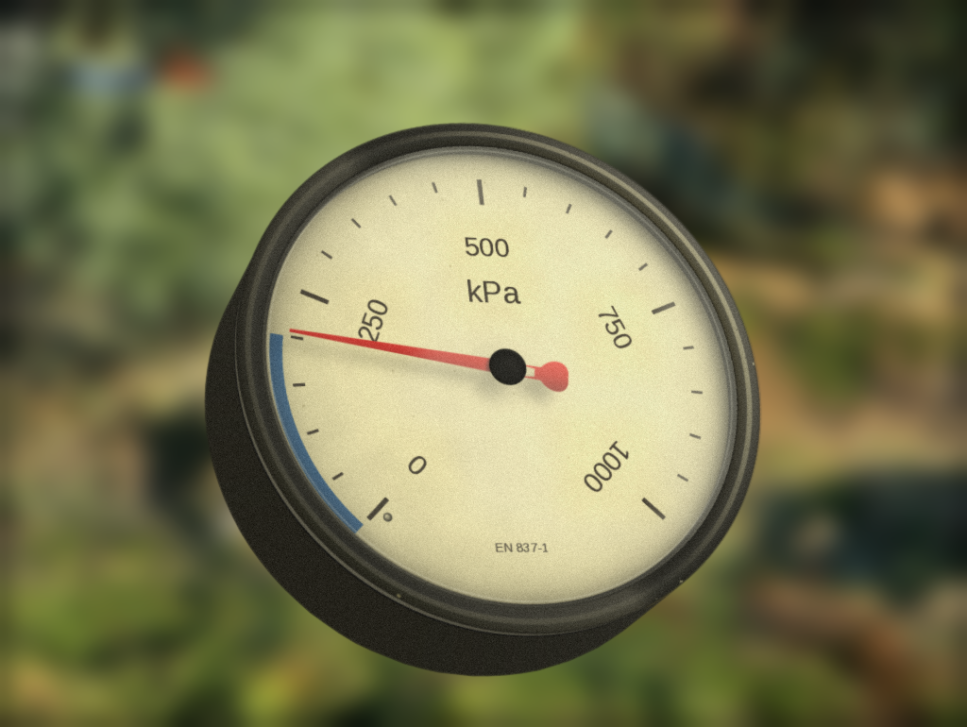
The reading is **200** kPa
